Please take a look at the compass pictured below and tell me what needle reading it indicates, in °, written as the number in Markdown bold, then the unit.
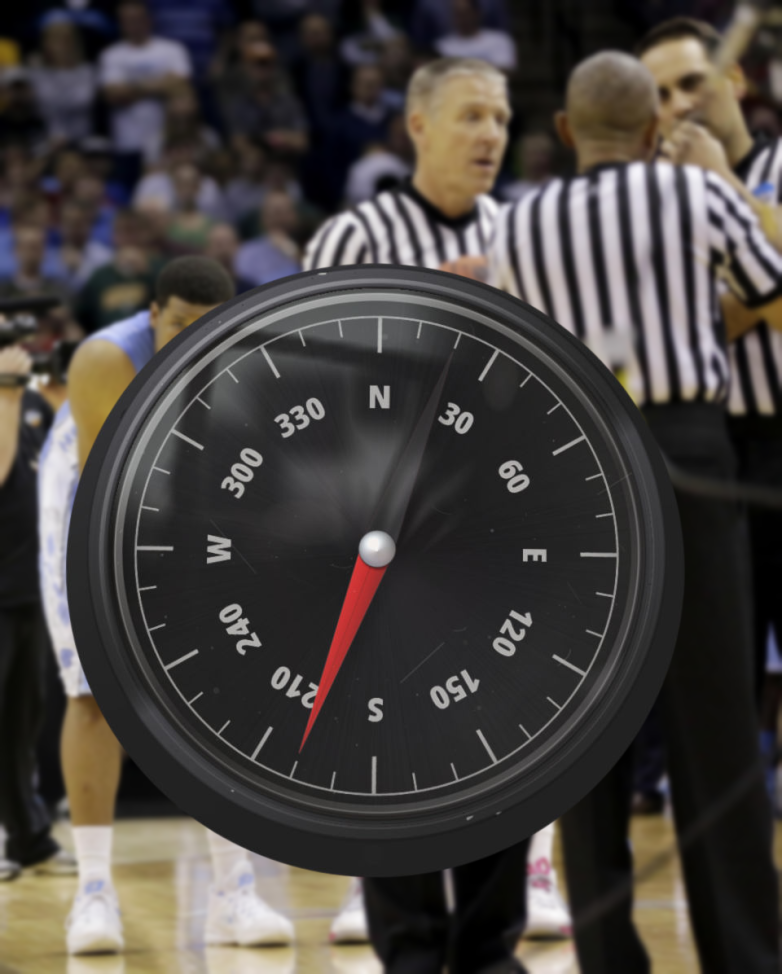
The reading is **200** °
